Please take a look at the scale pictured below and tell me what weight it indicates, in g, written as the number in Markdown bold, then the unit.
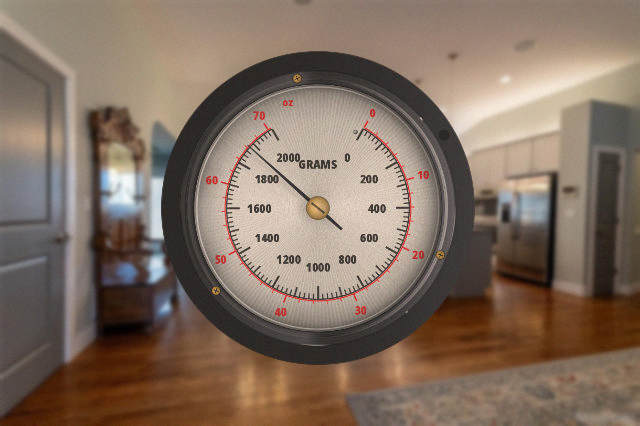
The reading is **1880** g
